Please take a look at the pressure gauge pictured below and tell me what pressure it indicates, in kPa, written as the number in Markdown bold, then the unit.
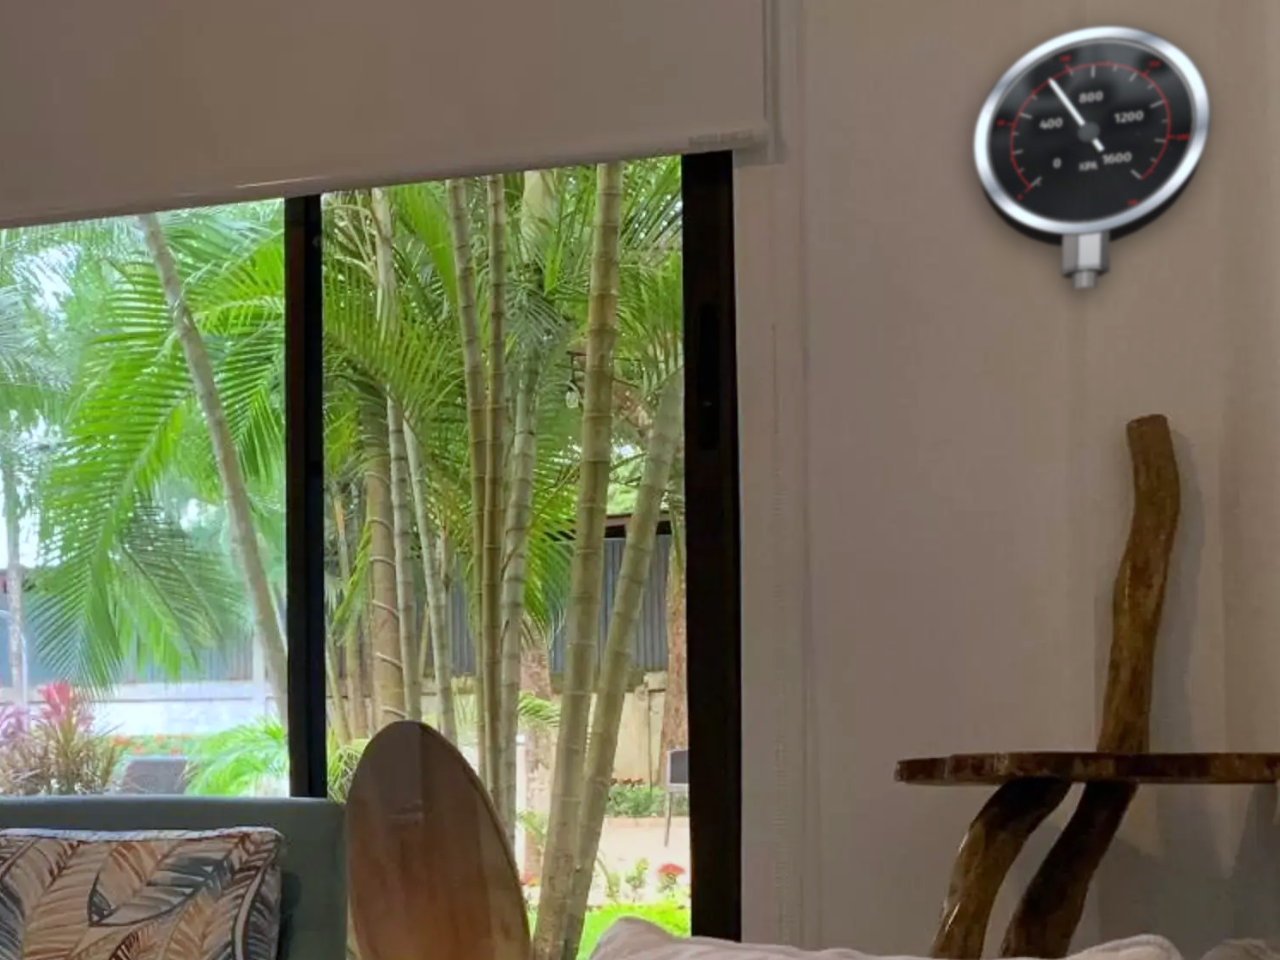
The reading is **600** kPa
